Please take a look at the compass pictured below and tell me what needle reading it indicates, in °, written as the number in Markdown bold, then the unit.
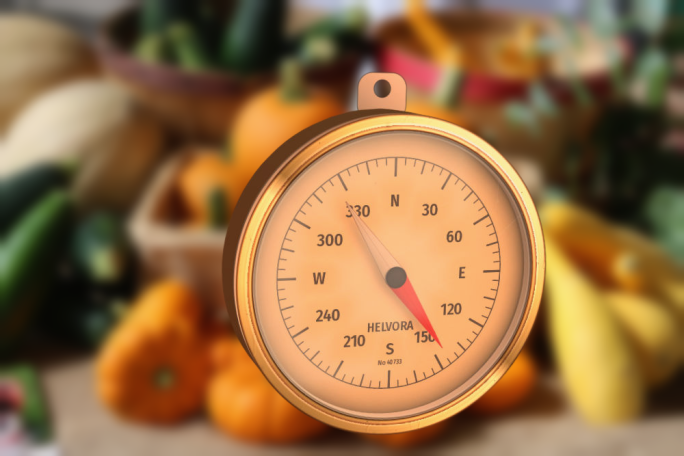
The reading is **145** °
